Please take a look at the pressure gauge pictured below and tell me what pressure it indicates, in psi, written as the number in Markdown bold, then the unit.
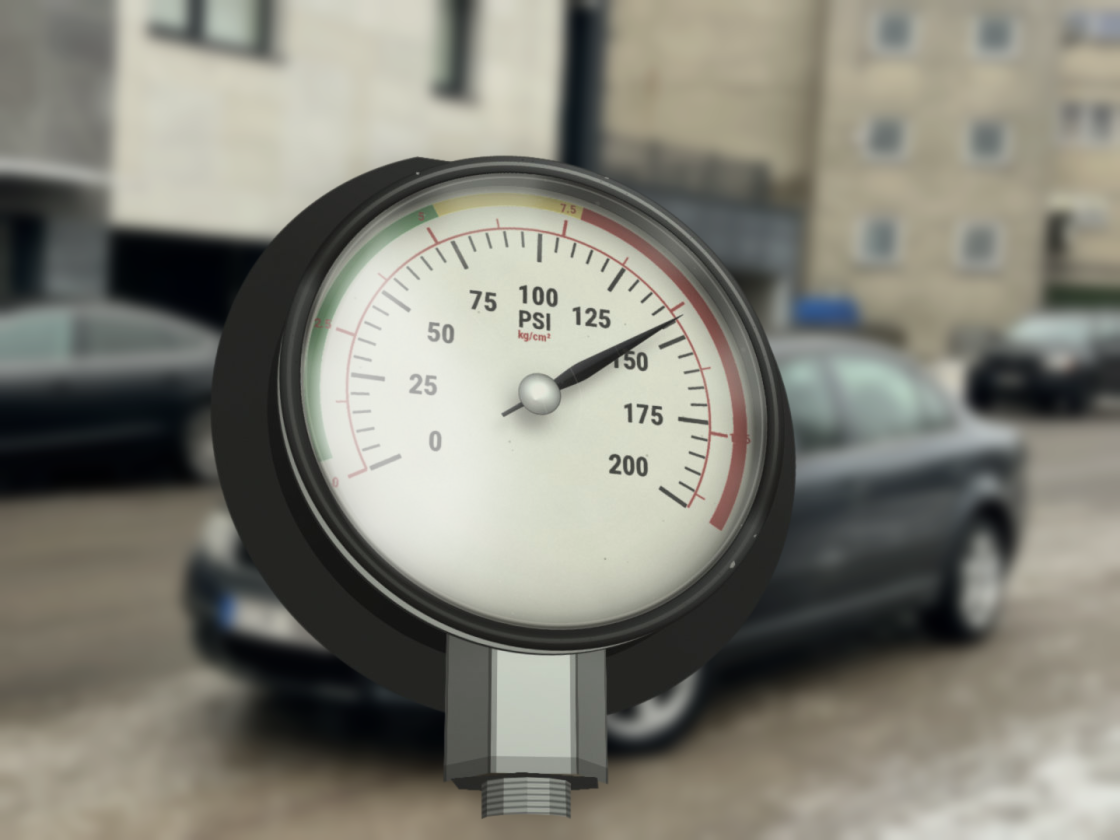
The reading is **145** psi
